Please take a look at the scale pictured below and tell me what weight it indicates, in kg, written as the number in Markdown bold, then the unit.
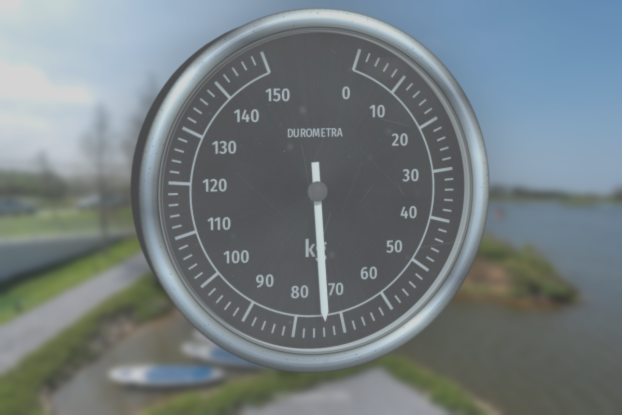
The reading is **74** kg
